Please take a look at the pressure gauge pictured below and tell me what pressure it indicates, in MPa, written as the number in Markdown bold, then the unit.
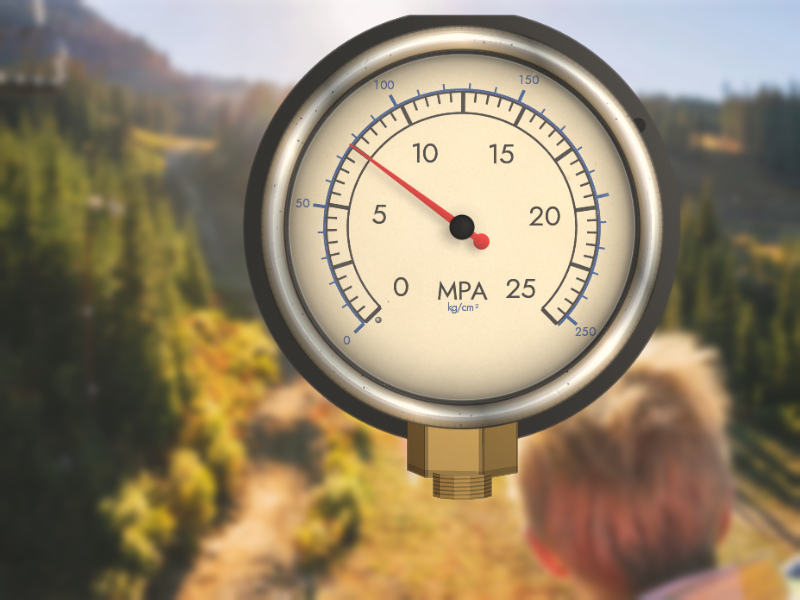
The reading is **7.5** MPa
